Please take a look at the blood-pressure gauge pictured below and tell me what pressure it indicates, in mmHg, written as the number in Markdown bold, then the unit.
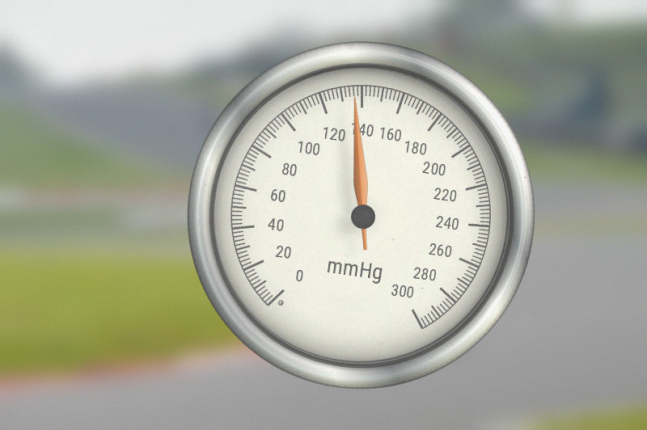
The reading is **136** mmHg
